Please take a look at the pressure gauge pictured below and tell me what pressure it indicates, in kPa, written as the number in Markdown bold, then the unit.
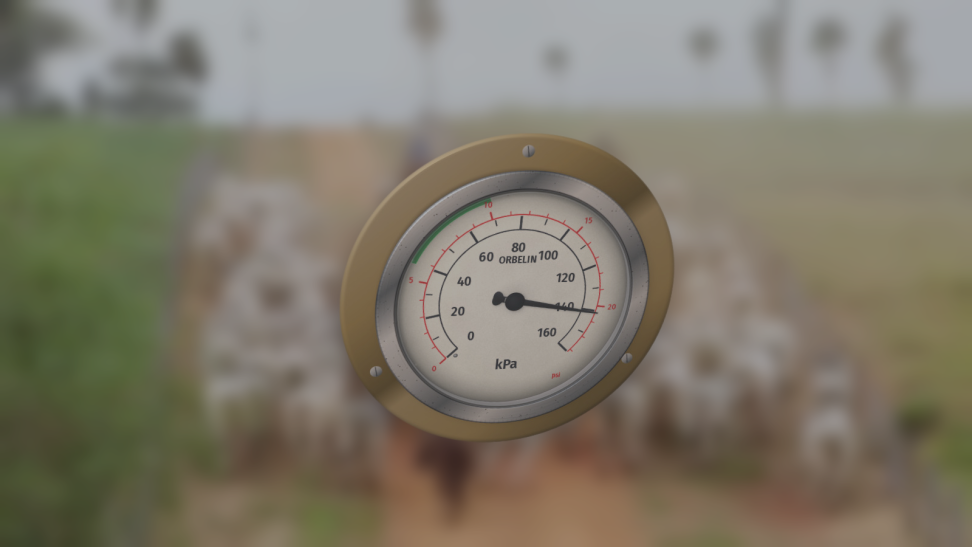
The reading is **140** kPa
